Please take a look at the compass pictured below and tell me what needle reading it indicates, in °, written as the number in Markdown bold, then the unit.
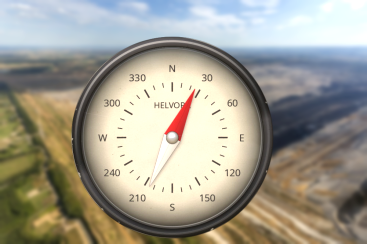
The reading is **25** °
